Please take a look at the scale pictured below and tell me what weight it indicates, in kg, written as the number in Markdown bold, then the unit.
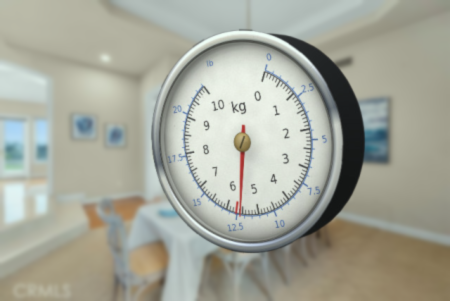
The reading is **5.5** kg
